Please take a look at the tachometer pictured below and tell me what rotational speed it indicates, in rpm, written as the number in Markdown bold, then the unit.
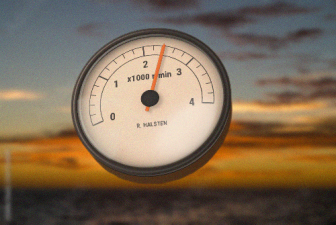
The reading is **2400** rpm
